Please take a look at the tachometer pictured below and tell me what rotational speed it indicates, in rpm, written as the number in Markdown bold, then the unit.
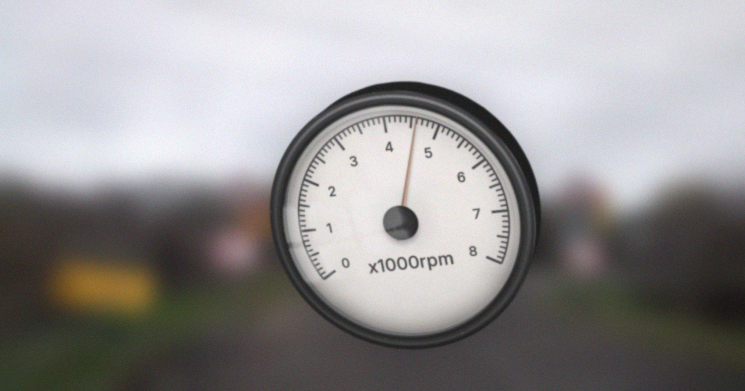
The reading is **4600** rpm
